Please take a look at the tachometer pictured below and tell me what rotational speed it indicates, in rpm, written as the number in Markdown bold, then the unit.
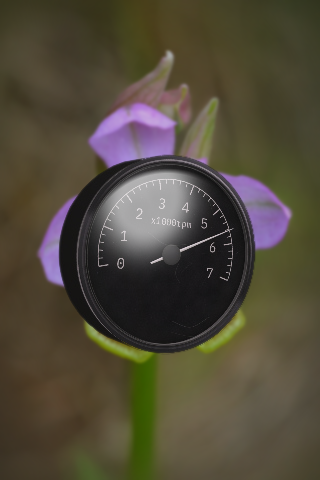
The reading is **5600** rpm
